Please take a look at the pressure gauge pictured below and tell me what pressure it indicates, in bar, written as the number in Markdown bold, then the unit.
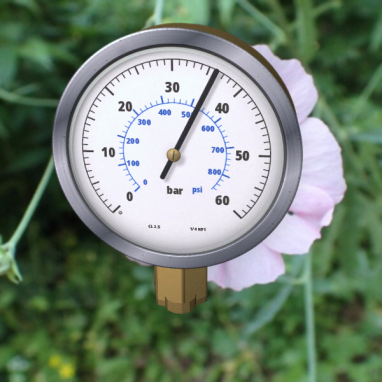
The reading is **36** bar
